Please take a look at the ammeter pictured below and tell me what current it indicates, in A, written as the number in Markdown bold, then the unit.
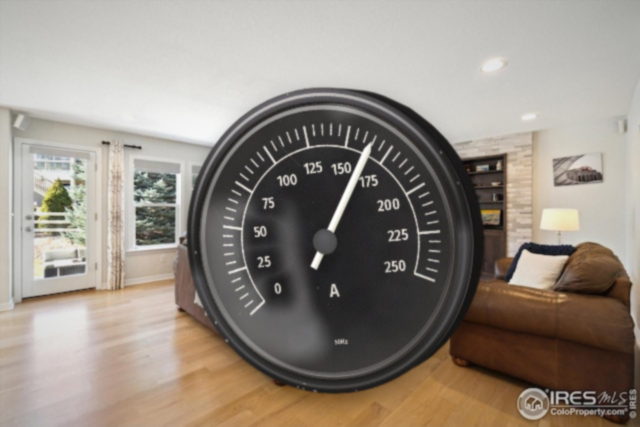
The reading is **165** A
